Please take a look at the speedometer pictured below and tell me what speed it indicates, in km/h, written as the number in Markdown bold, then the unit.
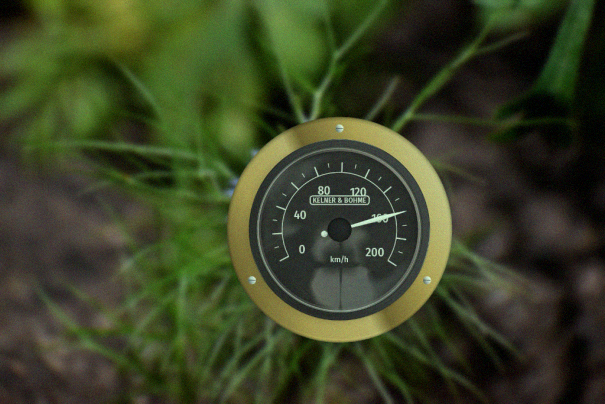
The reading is **160** km/h
